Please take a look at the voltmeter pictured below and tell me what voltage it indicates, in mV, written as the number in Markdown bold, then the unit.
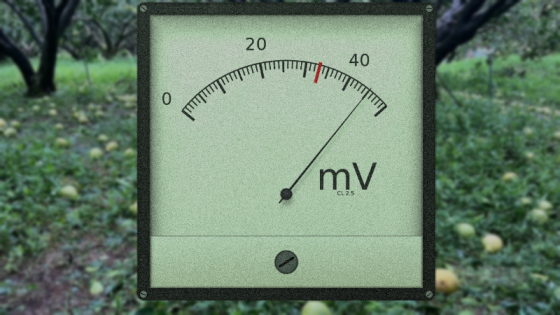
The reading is **45** mV
